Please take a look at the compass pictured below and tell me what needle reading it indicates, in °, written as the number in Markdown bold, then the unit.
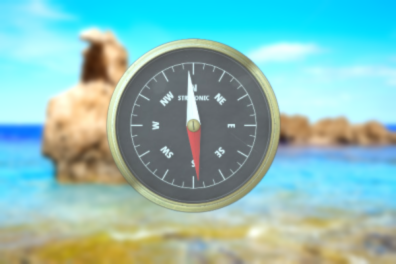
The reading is **175** °
